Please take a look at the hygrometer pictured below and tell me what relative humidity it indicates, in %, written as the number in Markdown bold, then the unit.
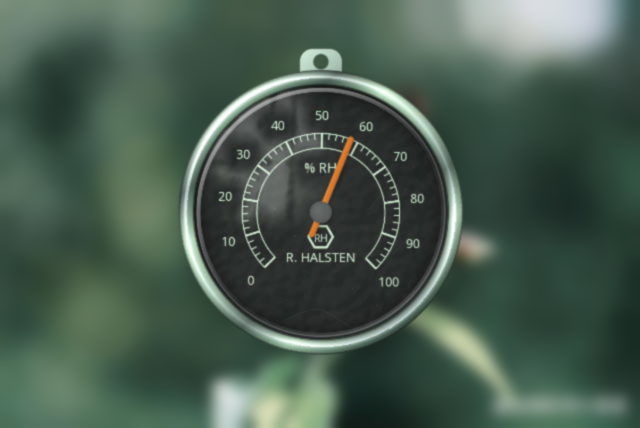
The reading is **58** %
